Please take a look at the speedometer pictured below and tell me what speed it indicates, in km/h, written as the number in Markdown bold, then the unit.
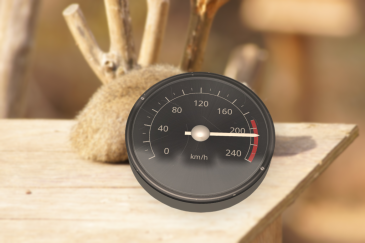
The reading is **210** km/h
